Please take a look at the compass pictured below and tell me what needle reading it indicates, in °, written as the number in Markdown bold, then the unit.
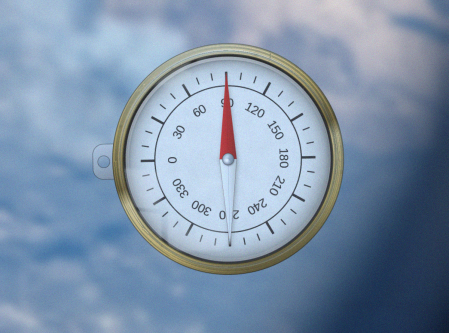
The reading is **90** °
